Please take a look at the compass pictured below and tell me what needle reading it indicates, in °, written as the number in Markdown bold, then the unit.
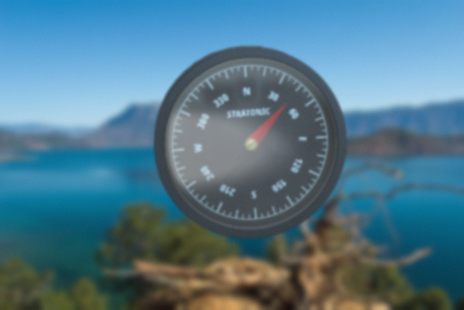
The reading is **45** °
